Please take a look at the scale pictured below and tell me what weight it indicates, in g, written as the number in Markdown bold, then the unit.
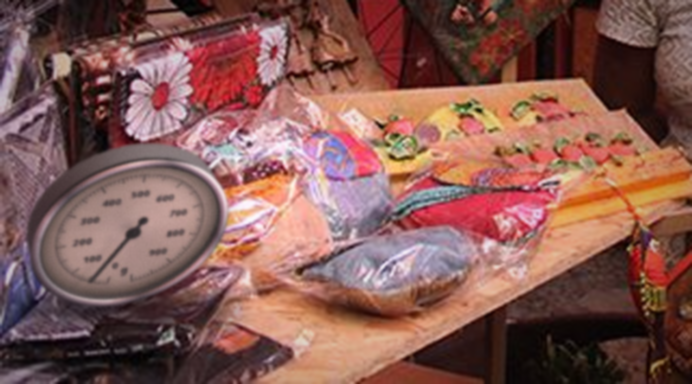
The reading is **50** g
